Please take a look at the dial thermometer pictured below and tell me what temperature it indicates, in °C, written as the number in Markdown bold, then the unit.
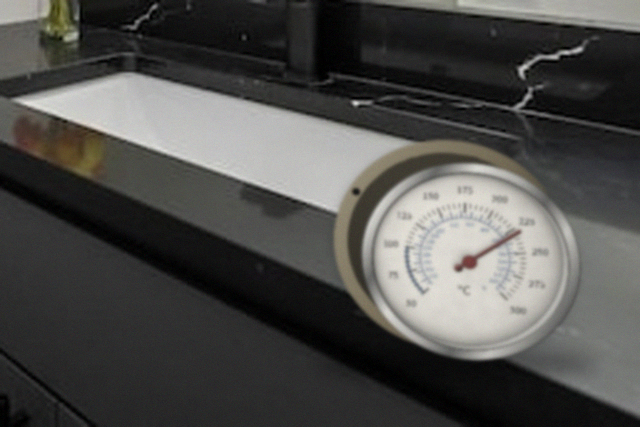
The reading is **225** °C
